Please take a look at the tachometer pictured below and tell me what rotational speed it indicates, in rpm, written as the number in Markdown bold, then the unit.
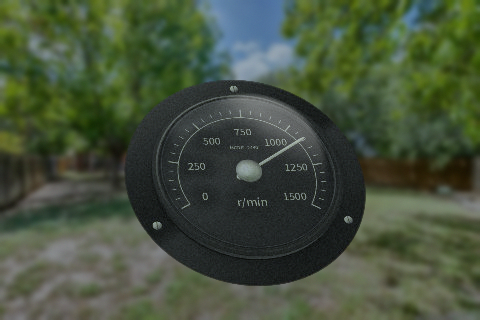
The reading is **1100** rpm
